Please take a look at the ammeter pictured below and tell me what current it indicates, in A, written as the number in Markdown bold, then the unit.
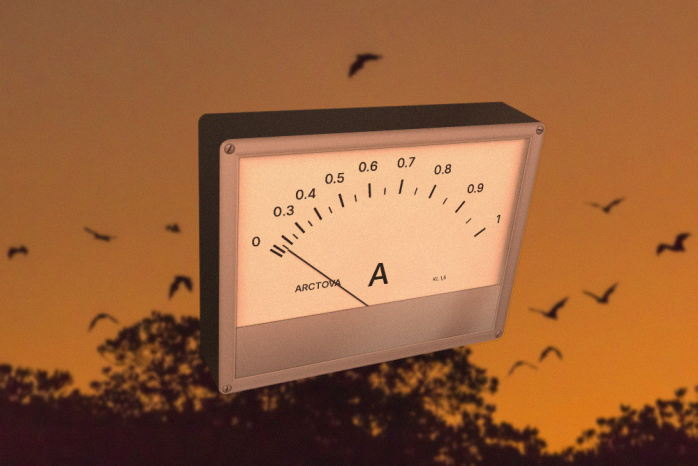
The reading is **0.15** A
